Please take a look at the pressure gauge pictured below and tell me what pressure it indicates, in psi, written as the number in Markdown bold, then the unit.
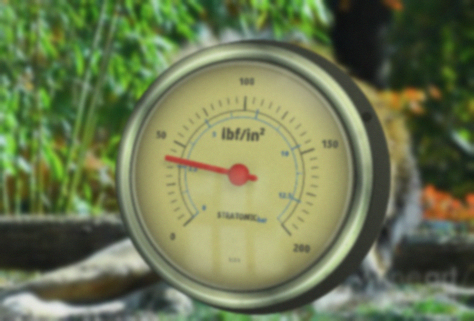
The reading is **40** psi
